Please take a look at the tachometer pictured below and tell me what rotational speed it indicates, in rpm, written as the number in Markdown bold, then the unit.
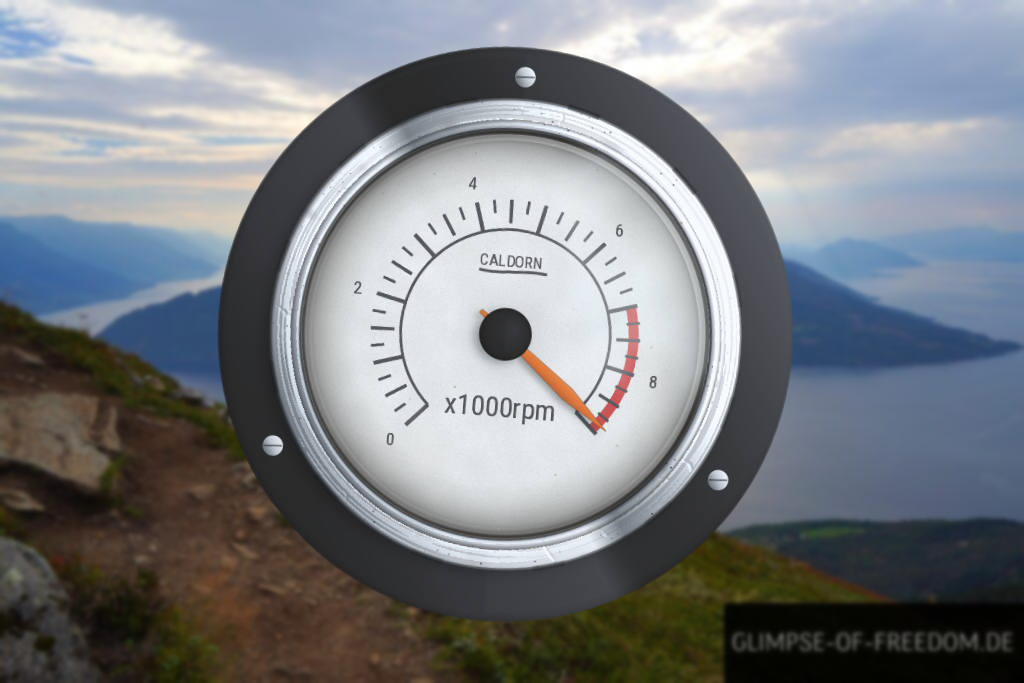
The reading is **8875** rpm
